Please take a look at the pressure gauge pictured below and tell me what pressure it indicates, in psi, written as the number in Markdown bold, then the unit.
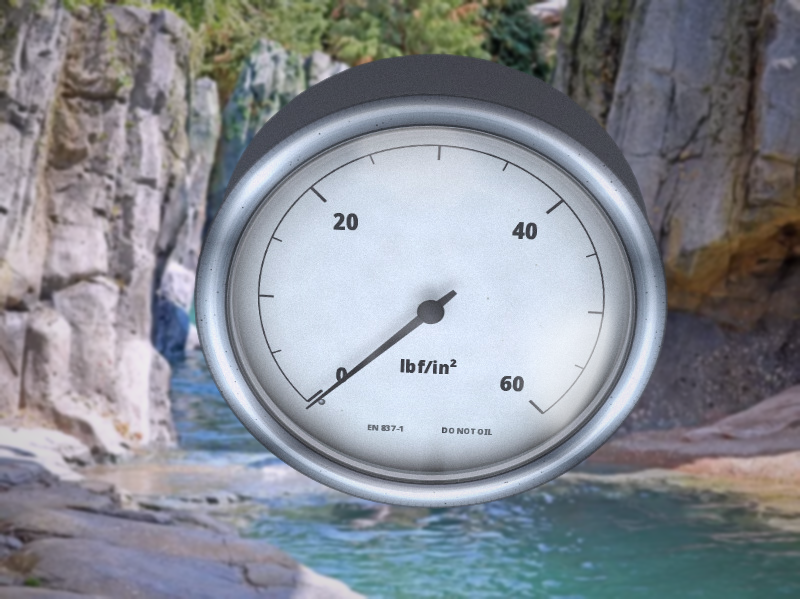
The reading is **0** psi
